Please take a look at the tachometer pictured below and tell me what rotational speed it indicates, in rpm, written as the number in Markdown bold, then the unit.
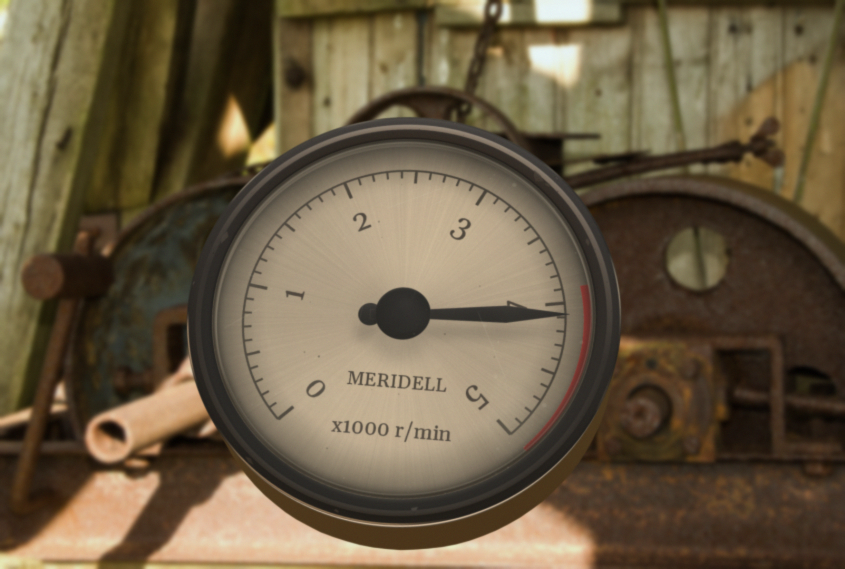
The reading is **4100** rpm
